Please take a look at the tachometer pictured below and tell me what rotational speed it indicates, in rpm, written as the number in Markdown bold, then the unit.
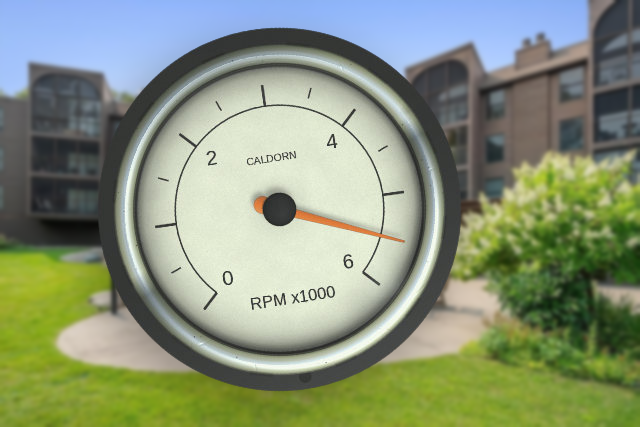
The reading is **5500** rpm
